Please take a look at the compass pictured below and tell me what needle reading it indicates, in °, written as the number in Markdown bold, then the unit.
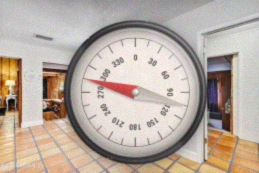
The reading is **285** °
